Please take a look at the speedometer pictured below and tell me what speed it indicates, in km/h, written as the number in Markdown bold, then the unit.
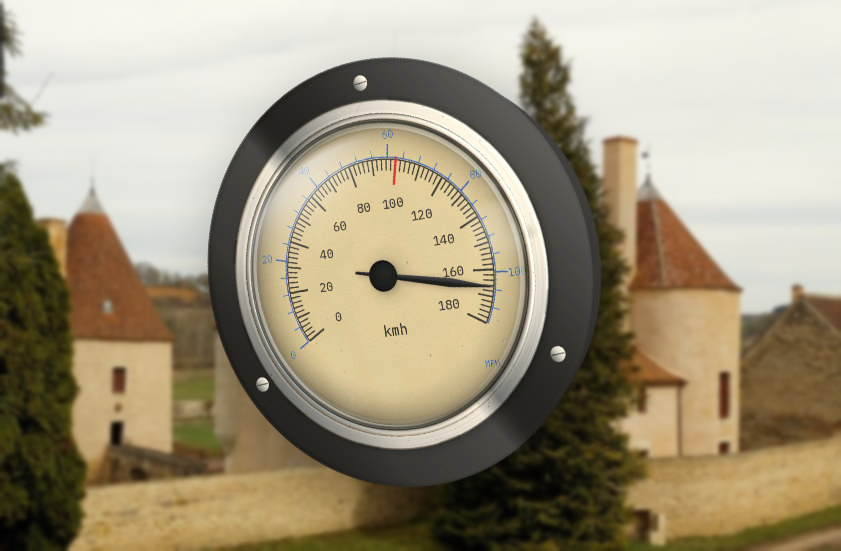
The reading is **166** km/h
